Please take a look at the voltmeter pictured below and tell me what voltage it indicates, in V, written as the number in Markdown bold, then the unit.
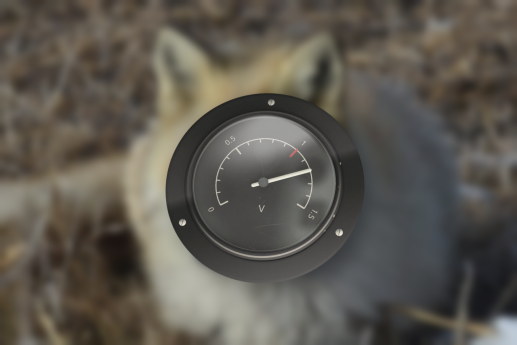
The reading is **1.2** V
